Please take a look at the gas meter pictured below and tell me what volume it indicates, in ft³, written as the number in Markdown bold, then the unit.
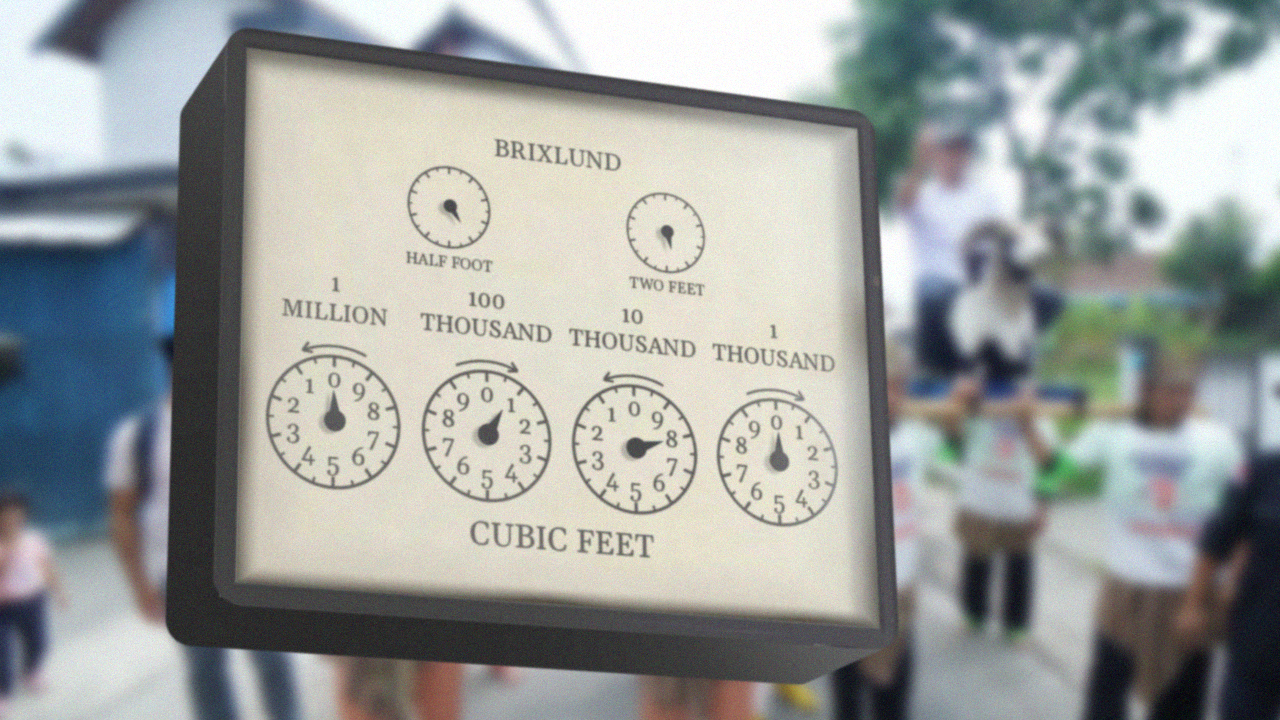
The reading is **8000** ft³
